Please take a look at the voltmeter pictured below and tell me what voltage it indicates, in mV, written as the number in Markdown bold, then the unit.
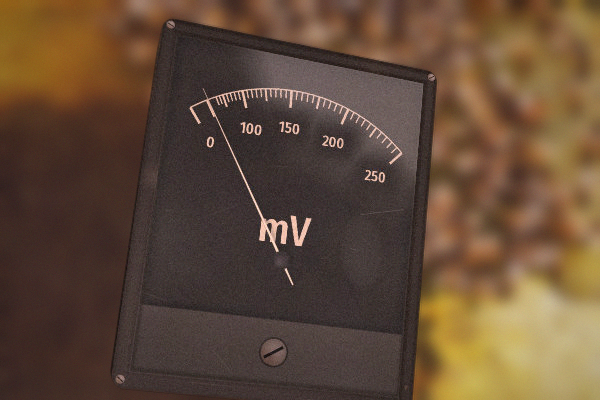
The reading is **50** mV
